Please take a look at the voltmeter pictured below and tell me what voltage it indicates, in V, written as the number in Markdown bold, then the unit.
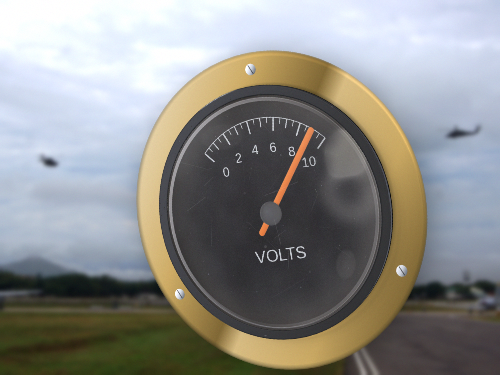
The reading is **9** V
